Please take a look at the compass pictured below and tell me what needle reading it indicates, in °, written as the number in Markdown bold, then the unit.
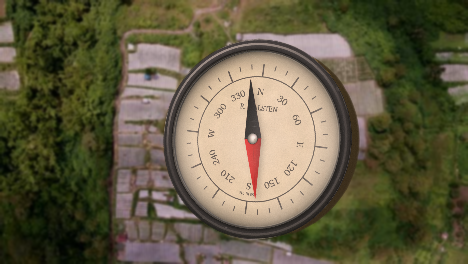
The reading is **170** °
